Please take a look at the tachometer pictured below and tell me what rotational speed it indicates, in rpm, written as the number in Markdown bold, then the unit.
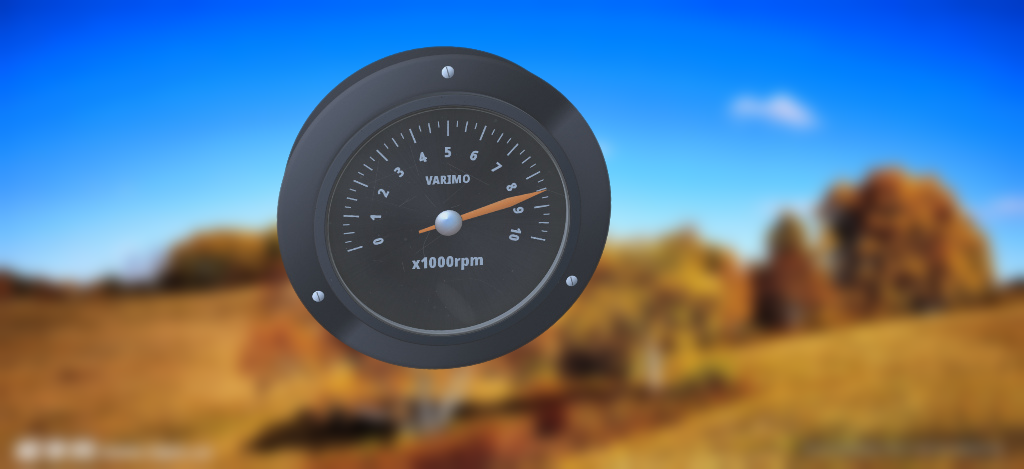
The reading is **8500** rpm
